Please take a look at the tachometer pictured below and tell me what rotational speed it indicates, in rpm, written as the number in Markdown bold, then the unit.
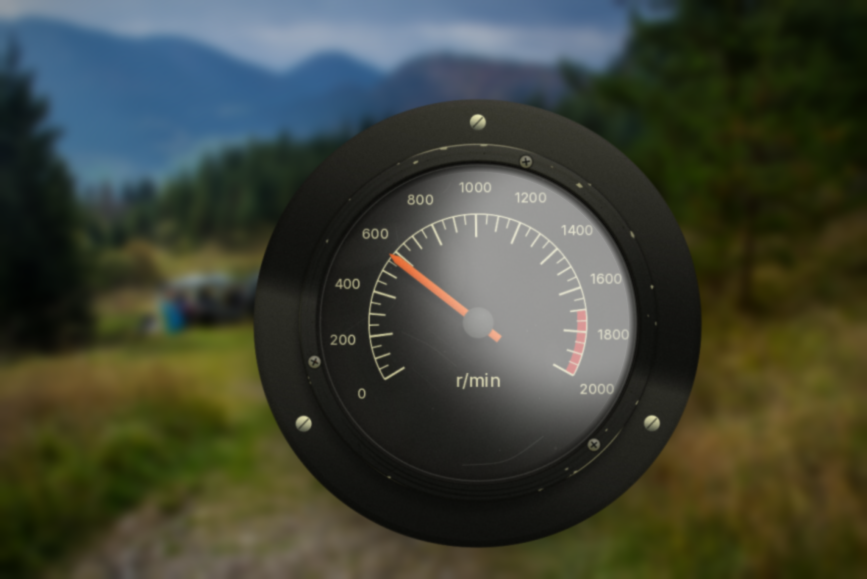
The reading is **575** rpm
